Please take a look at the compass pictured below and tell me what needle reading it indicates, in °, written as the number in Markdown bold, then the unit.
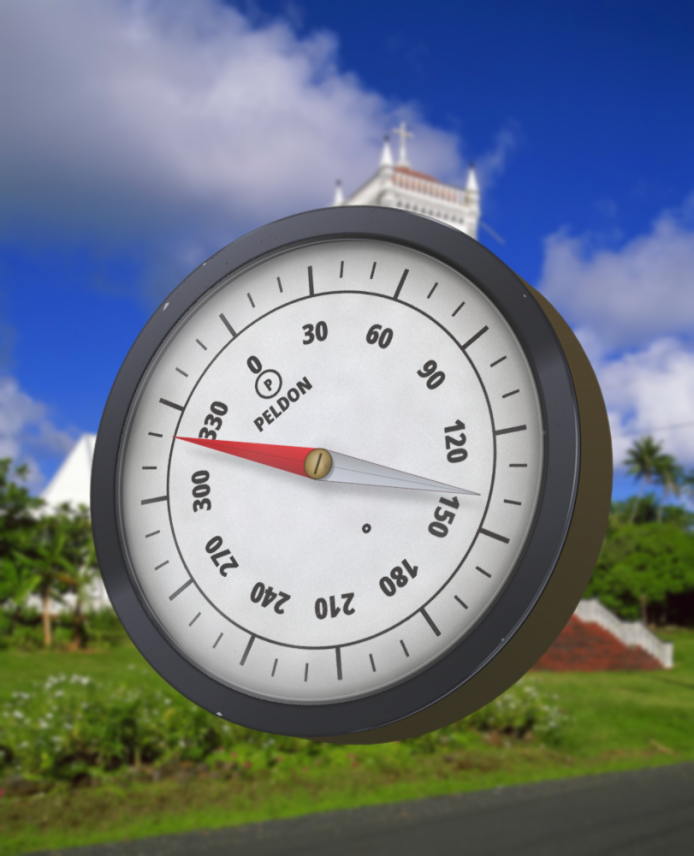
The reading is **320** °
